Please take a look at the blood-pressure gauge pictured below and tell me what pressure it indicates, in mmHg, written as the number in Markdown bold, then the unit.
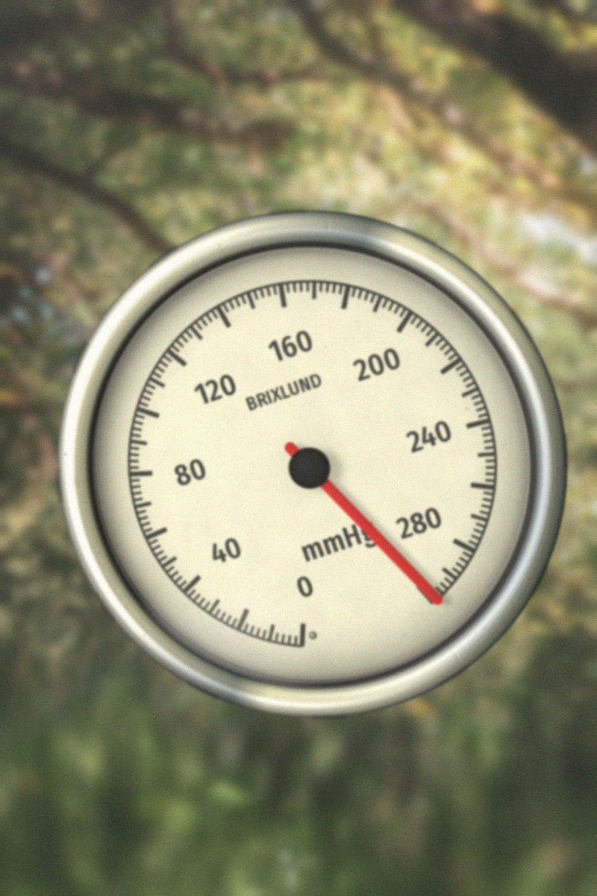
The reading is **298** mmHg
